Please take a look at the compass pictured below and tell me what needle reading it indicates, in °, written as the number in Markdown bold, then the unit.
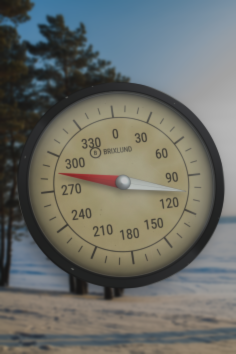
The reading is **285** °
